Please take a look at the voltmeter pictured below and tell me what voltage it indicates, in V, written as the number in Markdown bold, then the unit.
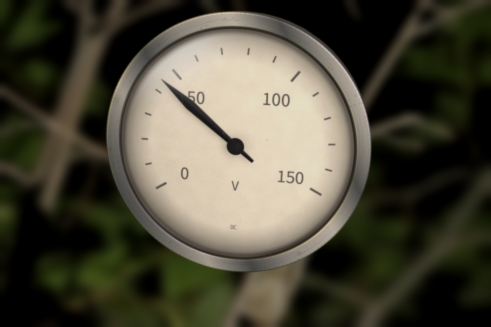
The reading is **45** V
